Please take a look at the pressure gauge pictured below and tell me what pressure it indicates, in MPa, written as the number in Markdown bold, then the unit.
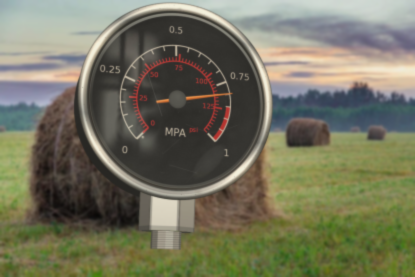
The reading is **0.8** MPa
